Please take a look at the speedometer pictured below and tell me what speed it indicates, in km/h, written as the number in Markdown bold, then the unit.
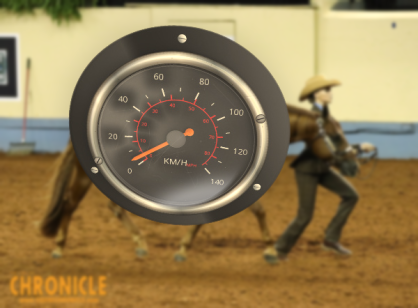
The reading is **5** km/h
